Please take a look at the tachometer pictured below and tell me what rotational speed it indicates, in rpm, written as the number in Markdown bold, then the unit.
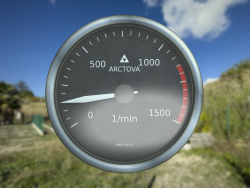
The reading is **150** rpm
